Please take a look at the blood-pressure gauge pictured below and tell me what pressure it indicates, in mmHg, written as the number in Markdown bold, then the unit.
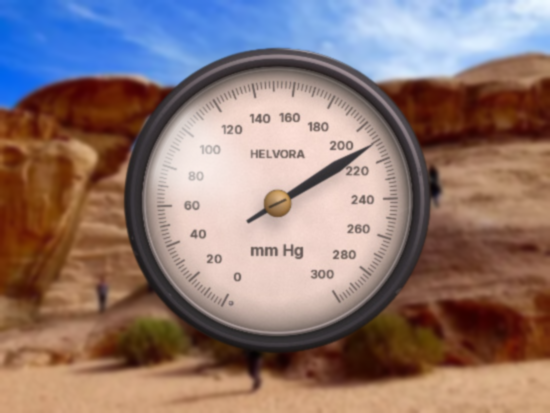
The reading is **210** mmHg
